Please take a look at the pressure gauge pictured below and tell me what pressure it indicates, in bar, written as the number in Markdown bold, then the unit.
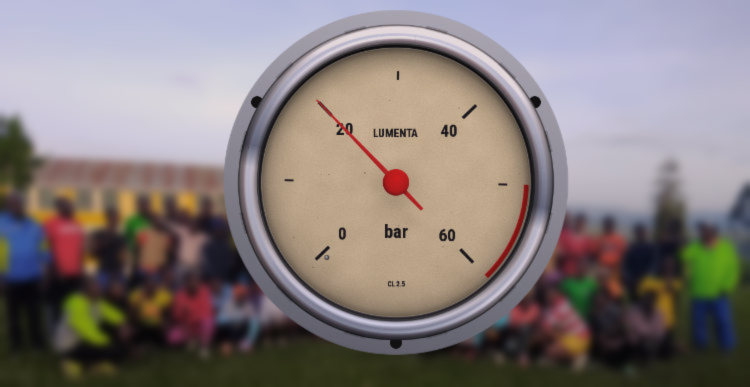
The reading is **20** bar
